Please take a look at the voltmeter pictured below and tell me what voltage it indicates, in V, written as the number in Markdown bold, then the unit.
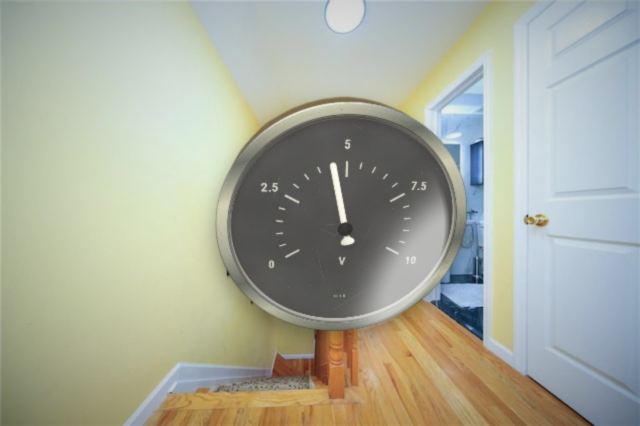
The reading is **4.5** V
